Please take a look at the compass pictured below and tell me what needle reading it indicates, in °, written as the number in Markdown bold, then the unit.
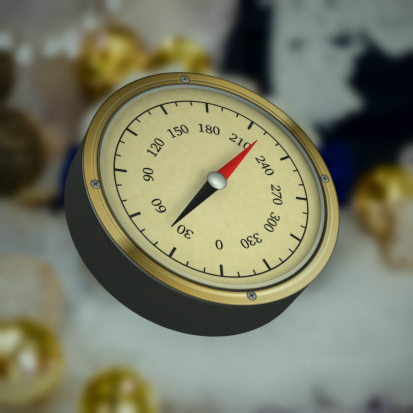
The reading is **220** °
